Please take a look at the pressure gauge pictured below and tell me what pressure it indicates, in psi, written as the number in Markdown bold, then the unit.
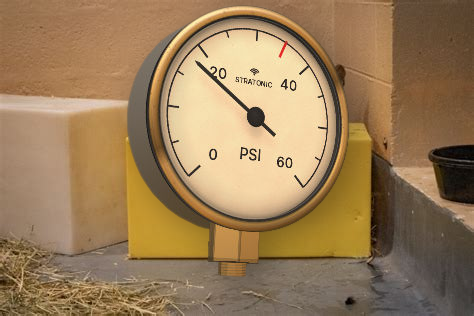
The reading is **17.5** psi
